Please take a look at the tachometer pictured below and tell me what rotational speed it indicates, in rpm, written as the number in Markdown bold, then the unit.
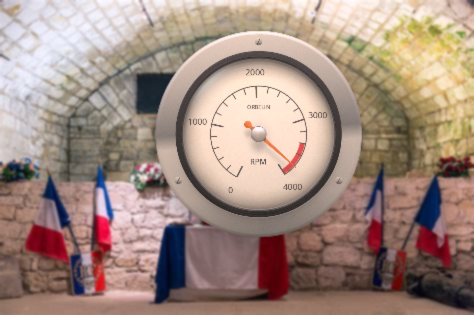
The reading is **3800** rpm
